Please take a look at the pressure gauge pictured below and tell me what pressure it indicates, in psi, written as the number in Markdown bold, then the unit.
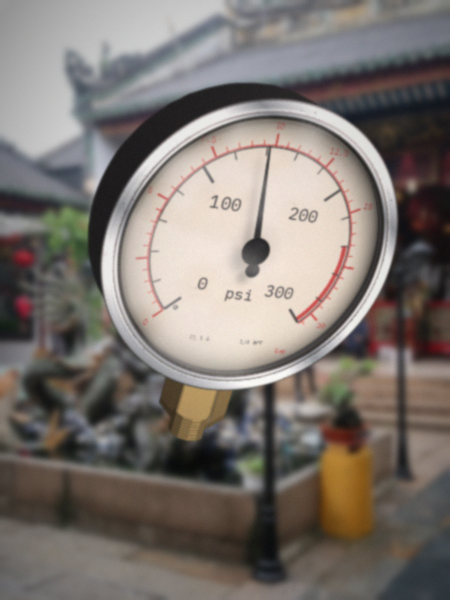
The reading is **140** psi
